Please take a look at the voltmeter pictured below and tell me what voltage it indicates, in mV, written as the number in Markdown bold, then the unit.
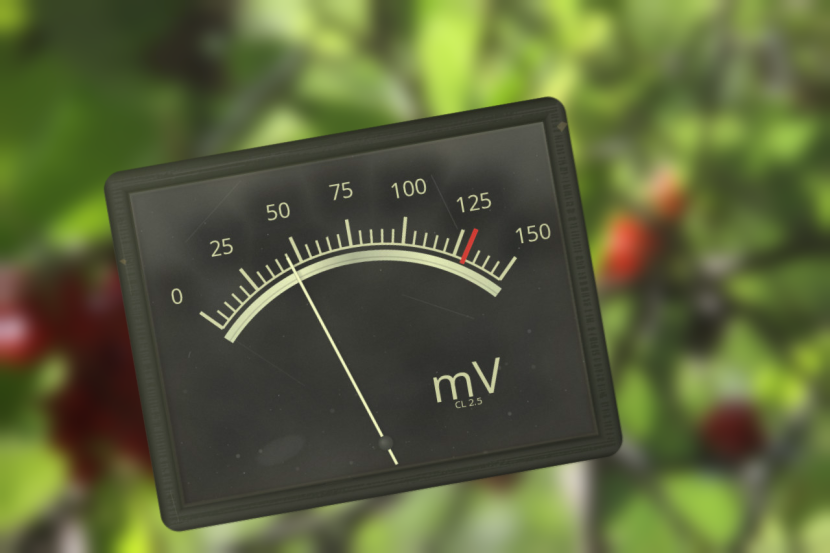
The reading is **45** mV
